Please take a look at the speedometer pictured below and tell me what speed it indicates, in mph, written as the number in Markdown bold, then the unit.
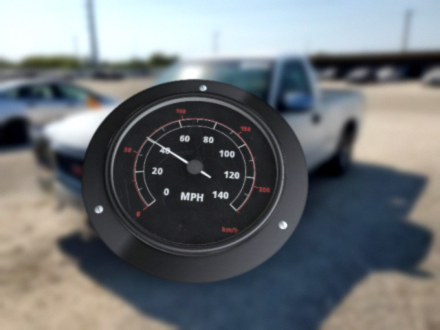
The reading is **40** mph
